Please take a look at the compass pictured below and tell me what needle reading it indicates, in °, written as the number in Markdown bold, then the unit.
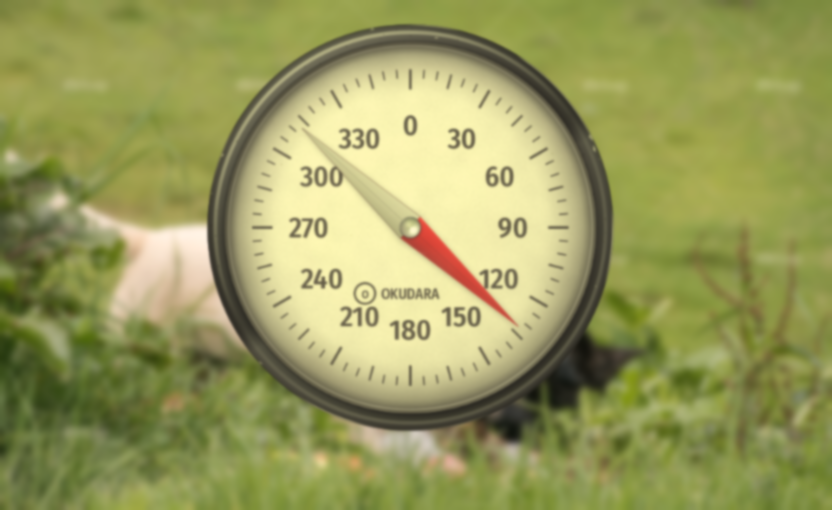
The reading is **132.5** °
